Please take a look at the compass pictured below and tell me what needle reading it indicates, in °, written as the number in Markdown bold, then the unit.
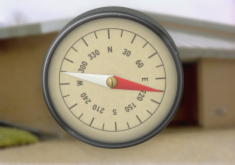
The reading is **105** °
